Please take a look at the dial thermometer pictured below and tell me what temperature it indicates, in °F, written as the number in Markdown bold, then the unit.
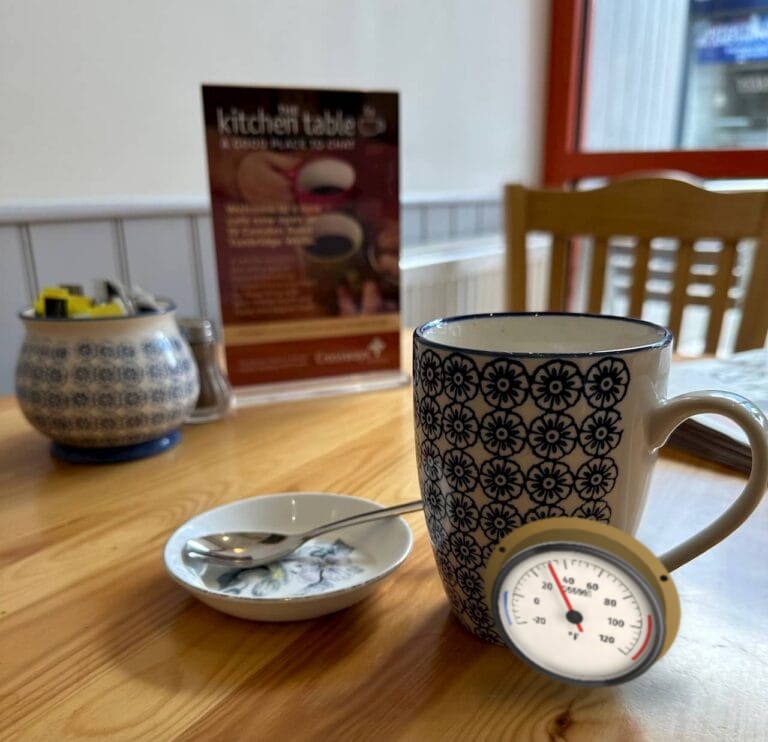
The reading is **32** °F
